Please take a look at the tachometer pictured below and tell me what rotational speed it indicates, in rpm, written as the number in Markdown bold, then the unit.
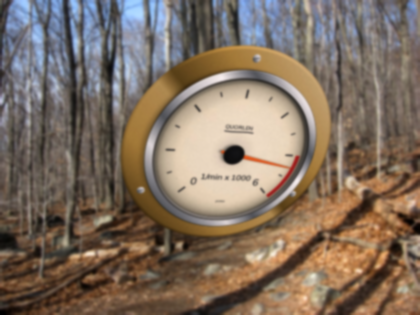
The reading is **5250** rpm
